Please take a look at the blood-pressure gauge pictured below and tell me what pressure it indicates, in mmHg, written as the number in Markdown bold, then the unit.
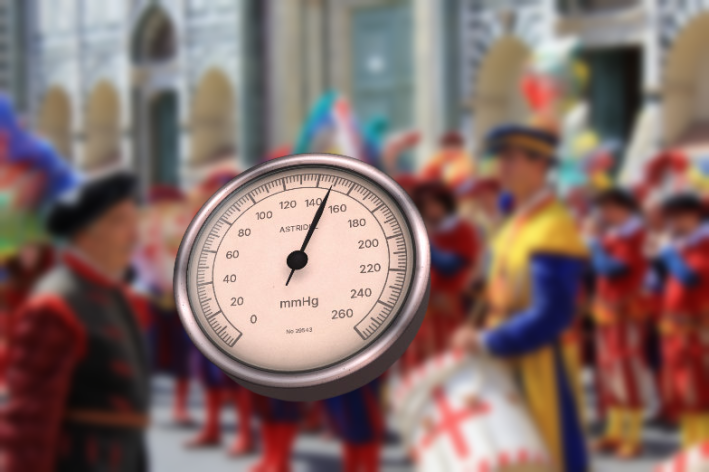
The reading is **150** mmHg
